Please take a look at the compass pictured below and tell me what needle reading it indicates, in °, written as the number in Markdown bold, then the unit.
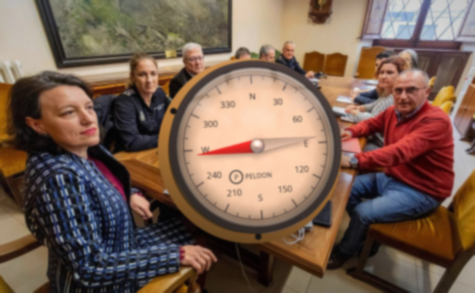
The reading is **265** °
